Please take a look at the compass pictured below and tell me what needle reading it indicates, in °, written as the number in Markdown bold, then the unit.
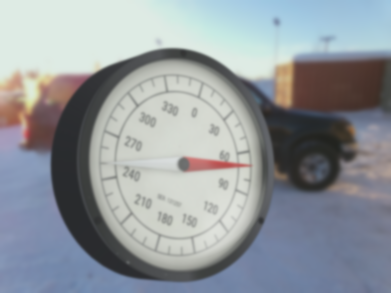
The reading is **70** °
